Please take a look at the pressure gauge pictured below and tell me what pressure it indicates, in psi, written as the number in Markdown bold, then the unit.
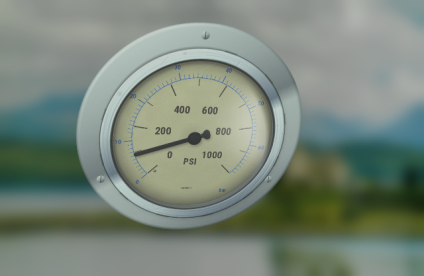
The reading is **100** psi
